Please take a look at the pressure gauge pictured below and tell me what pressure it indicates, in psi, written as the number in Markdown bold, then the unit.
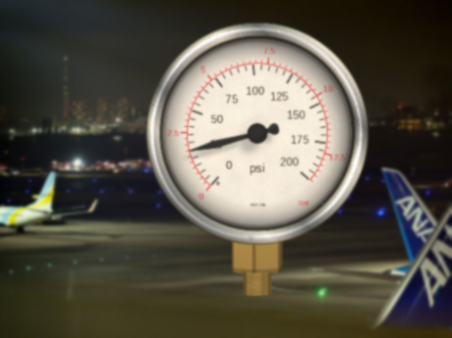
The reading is **25** psi
